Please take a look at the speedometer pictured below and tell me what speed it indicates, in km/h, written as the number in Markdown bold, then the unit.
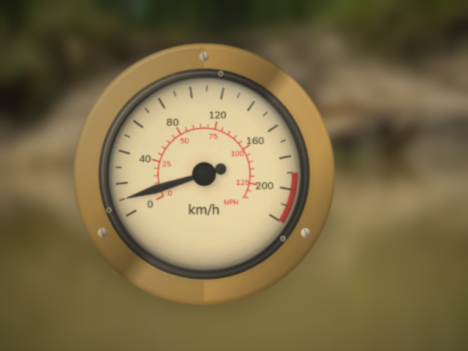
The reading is **10** km/h
